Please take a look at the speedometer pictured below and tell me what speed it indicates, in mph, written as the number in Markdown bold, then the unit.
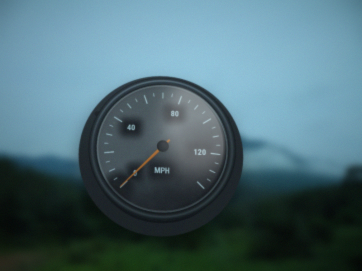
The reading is **0** mph
